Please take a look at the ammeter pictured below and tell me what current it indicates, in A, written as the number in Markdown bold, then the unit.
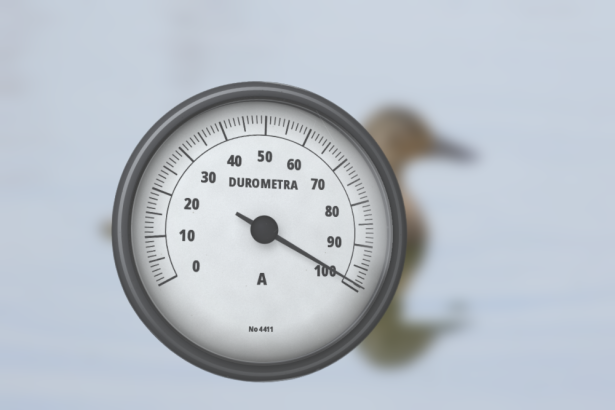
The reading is **99** A
